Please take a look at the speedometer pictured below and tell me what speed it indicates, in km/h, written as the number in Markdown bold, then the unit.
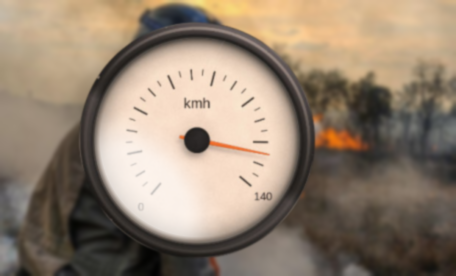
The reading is **125** km/h
